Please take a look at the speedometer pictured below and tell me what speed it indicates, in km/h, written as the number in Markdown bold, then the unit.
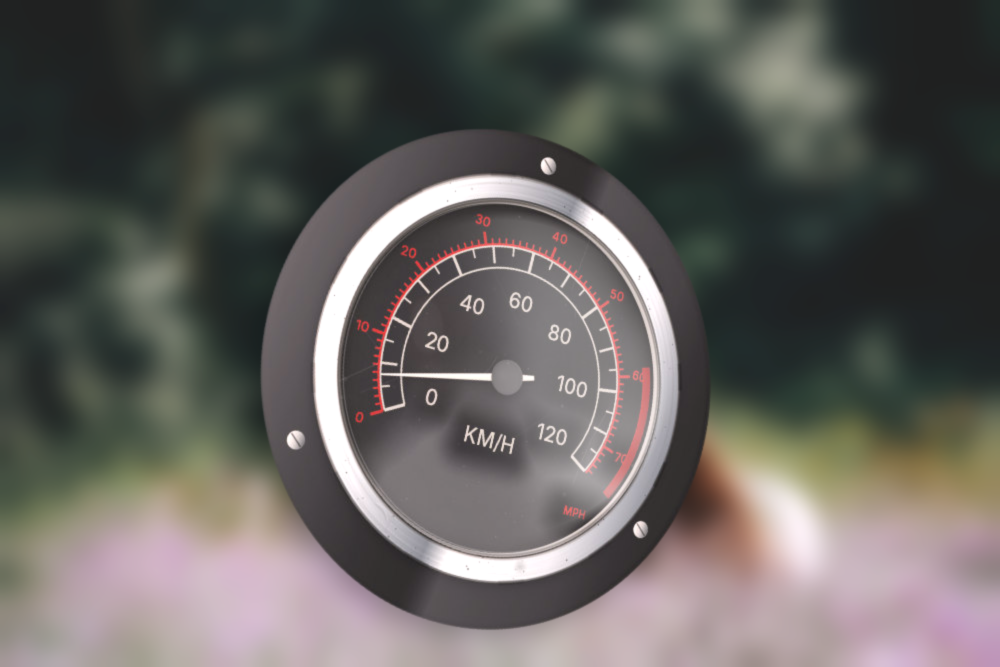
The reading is **7.5** km/h
